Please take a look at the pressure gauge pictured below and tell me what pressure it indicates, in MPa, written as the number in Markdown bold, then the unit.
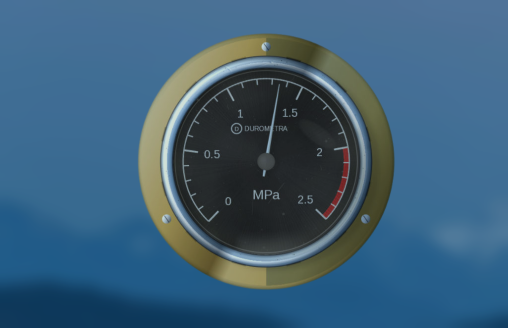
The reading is **1.35** MPa
